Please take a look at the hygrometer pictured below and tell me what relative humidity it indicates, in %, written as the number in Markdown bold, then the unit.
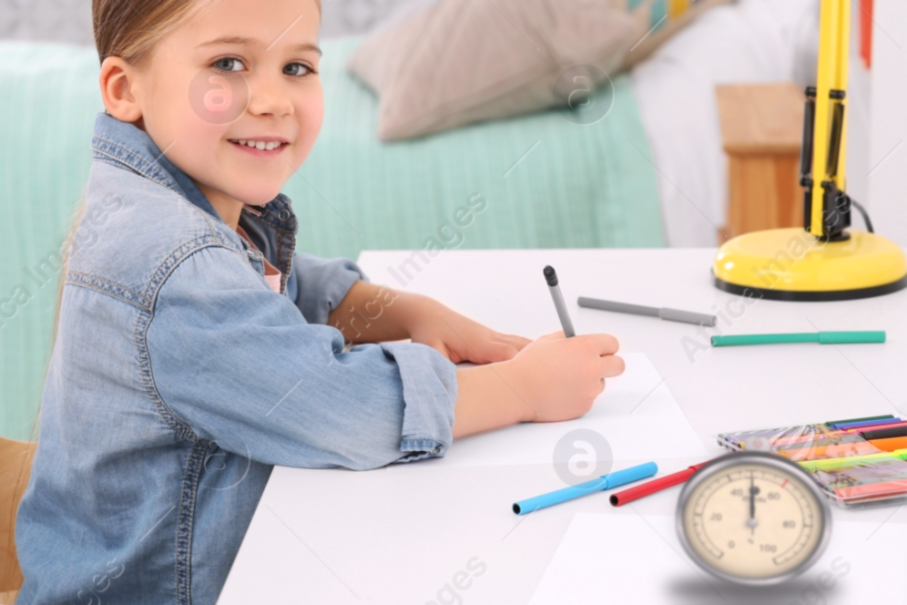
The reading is **48** %
